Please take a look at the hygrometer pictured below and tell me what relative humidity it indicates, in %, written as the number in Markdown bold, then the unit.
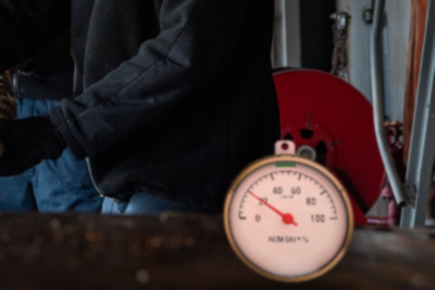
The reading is **20** %
